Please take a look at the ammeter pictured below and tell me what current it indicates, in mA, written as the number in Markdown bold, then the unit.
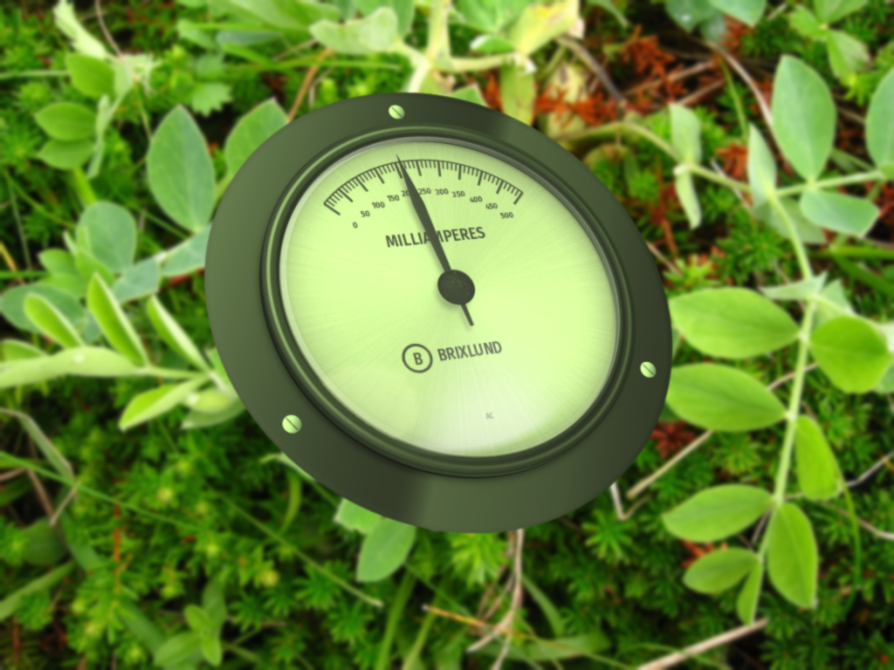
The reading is **200** mA
